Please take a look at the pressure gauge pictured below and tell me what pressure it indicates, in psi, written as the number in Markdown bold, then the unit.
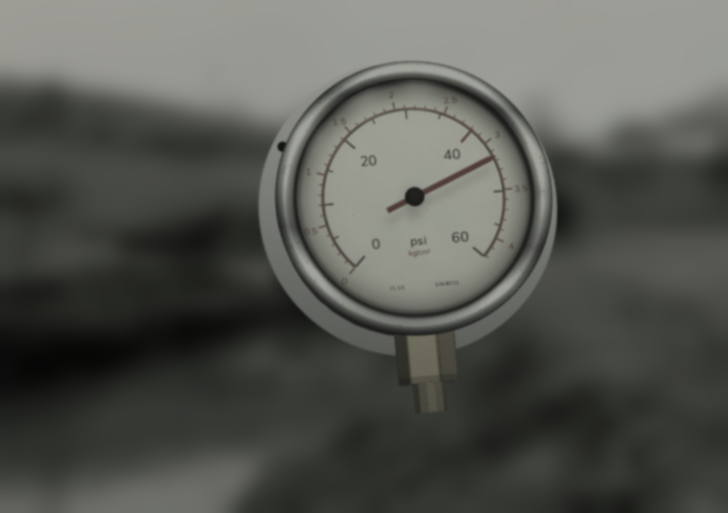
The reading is **45** psi
